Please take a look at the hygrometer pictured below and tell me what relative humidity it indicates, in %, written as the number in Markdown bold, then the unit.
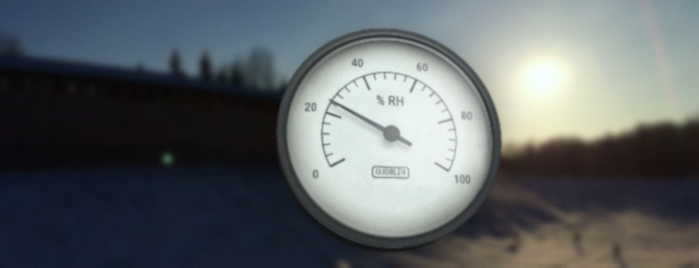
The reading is **24** %
